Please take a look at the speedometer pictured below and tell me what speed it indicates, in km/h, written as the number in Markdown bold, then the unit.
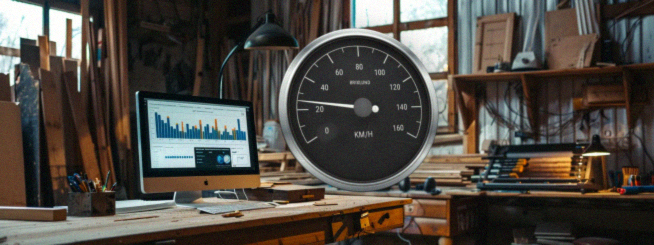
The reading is **25** km/h
